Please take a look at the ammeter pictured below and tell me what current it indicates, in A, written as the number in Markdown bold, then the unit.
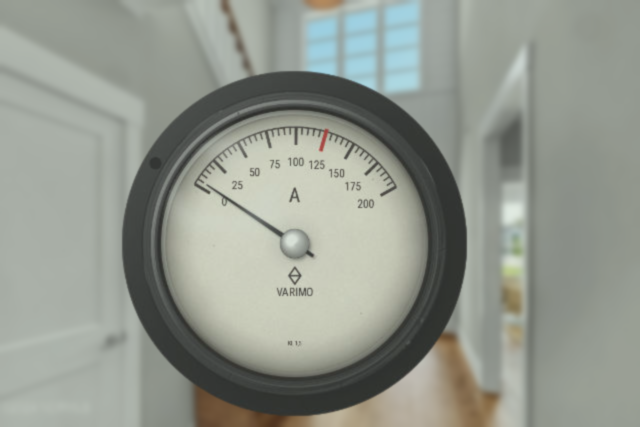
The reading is **5** A
